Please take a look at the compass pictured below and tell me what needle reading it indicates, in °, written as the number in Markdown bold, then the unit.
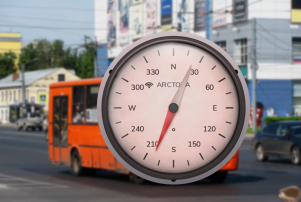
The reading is **202.5** °
